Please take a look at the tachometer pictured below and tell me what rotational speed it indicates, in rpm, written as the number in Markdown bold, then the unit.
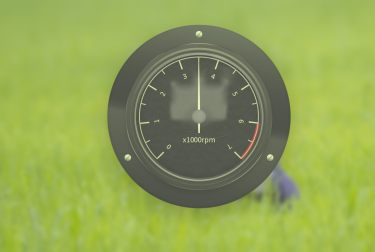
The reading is **3500** rpm
